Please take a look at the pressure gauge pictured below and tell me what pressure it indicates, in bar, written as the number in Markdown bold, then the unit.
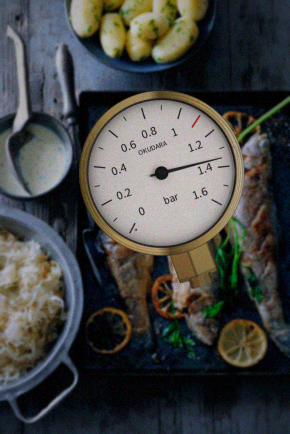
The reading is **1.35** bar
